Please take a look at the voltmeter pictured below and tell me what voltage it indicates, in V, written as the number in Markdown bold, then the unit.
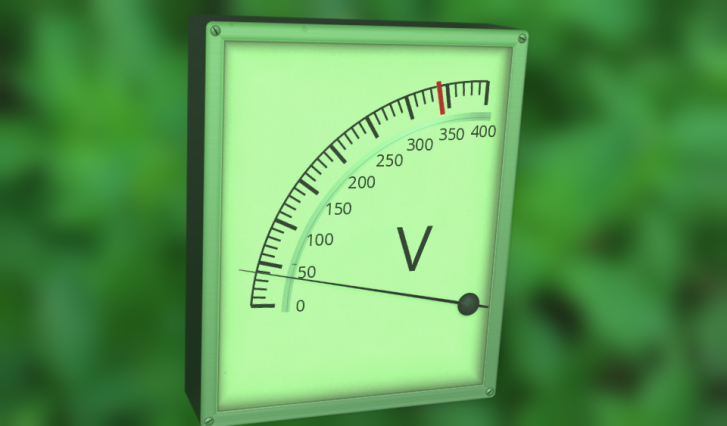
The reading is **40** V
